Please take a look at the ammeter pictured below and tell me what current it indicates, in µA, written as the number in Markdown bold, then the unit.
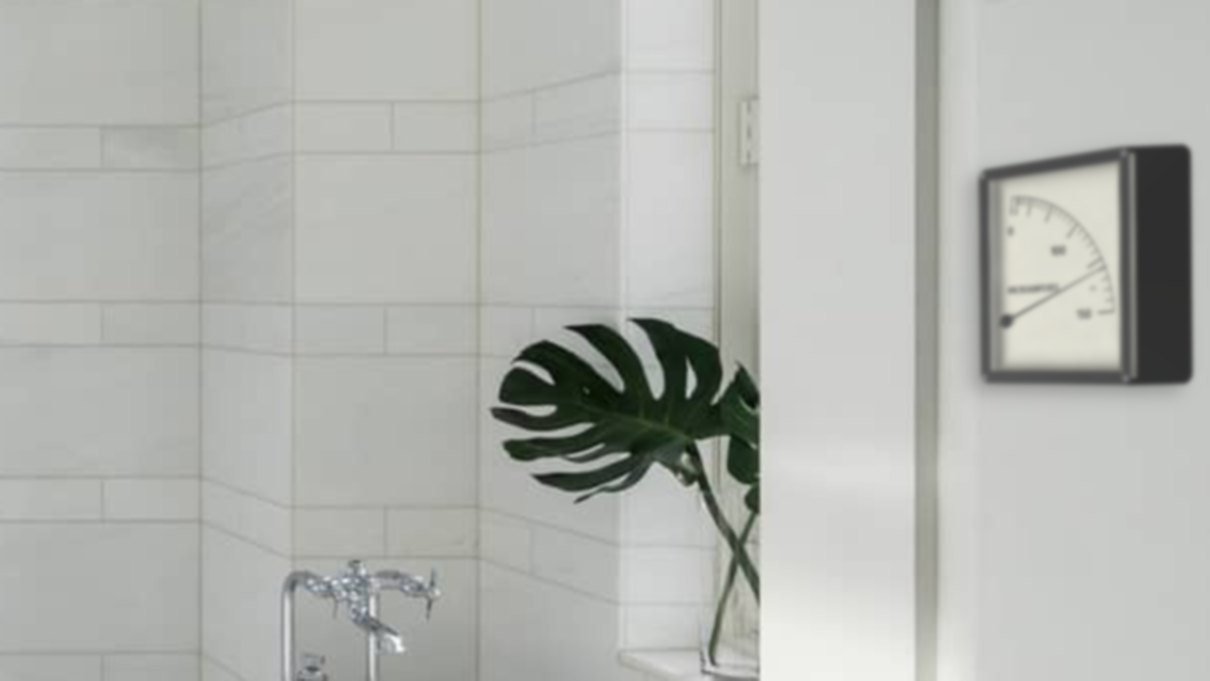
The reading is **130** µA
